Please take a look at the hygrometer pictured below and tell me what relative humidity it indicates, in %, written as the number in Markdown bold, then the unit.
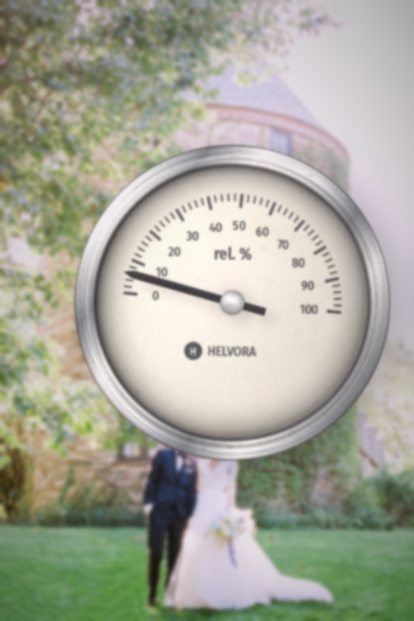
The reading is **6** %
